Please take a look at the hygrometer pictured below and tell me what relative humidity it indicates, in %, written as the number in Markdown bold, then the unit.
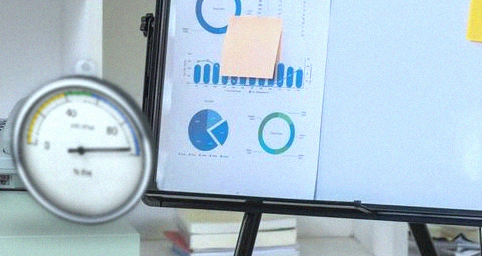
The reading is **96** %
